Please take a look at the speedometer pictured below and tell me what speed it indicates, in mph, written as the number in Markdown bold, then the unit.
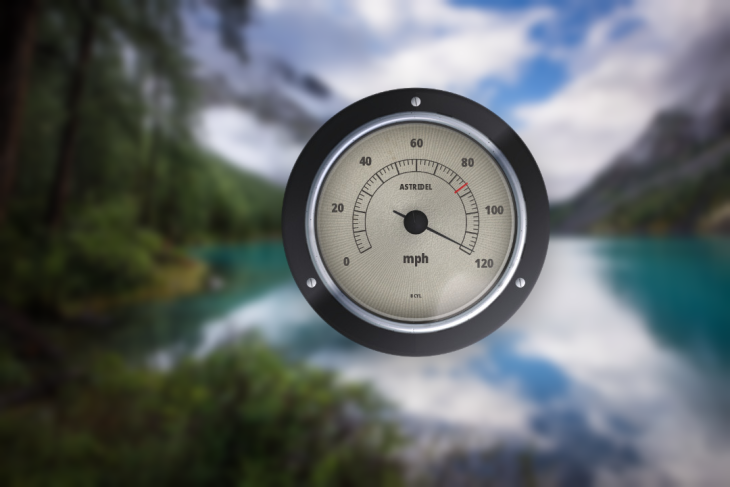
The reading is **118** mph
